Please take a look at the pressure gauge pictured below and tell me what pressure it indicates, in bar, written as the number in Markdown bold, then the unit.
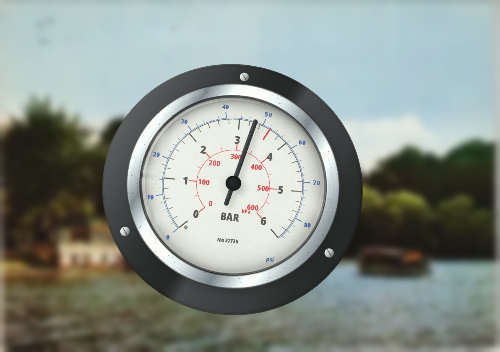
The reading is **3.3** bar
